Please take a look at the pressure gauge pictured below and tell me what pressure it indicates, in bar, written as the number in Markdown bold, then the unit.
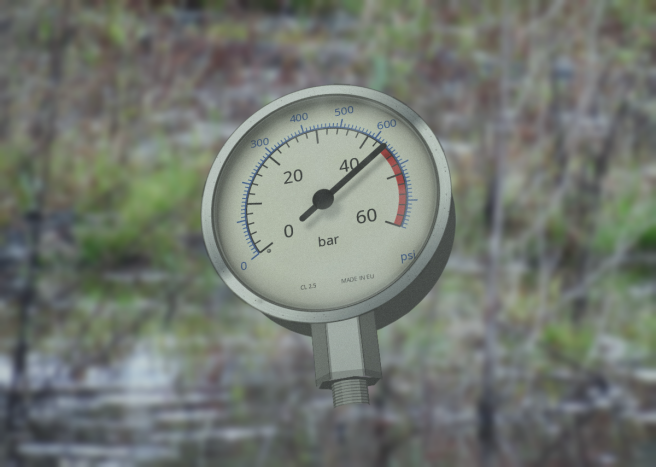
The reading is **44** bar
